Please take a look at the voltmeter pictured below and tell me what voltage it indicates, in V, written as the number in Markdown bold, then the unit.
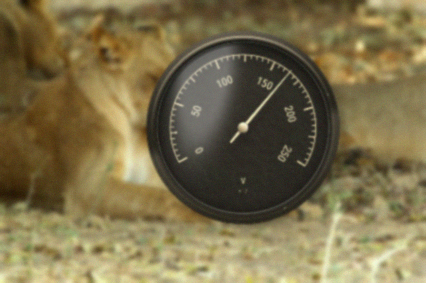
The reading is **165** V
